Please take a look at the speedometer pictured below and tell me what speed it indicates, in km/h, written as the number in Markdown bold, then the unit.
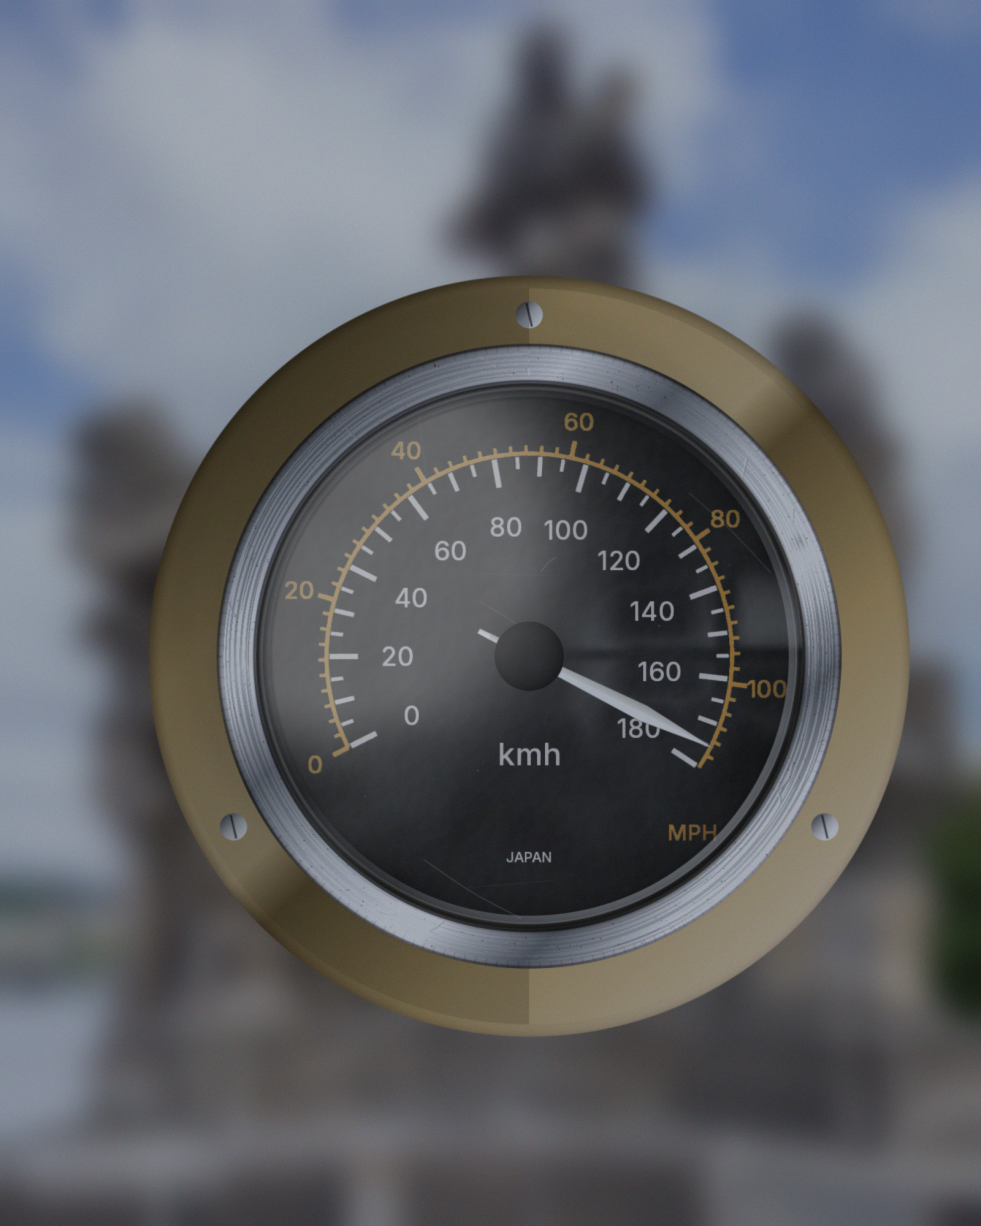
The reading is **175** km/h
